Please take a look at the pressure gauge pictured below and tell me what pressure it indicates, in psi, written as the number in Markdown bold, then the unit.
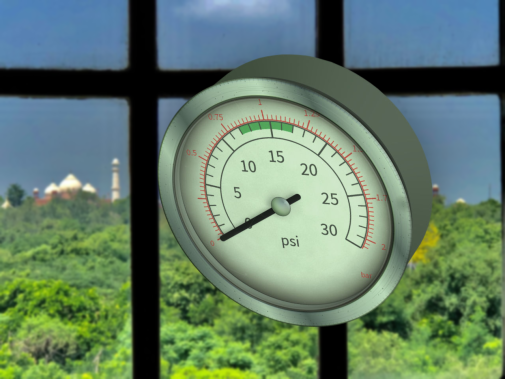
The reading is **0** psi
